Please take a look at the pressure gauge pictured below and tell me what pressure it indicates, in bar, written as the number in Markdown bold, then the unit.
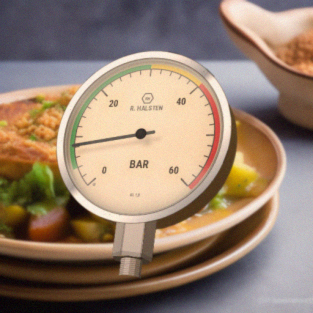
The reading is **8** bar
